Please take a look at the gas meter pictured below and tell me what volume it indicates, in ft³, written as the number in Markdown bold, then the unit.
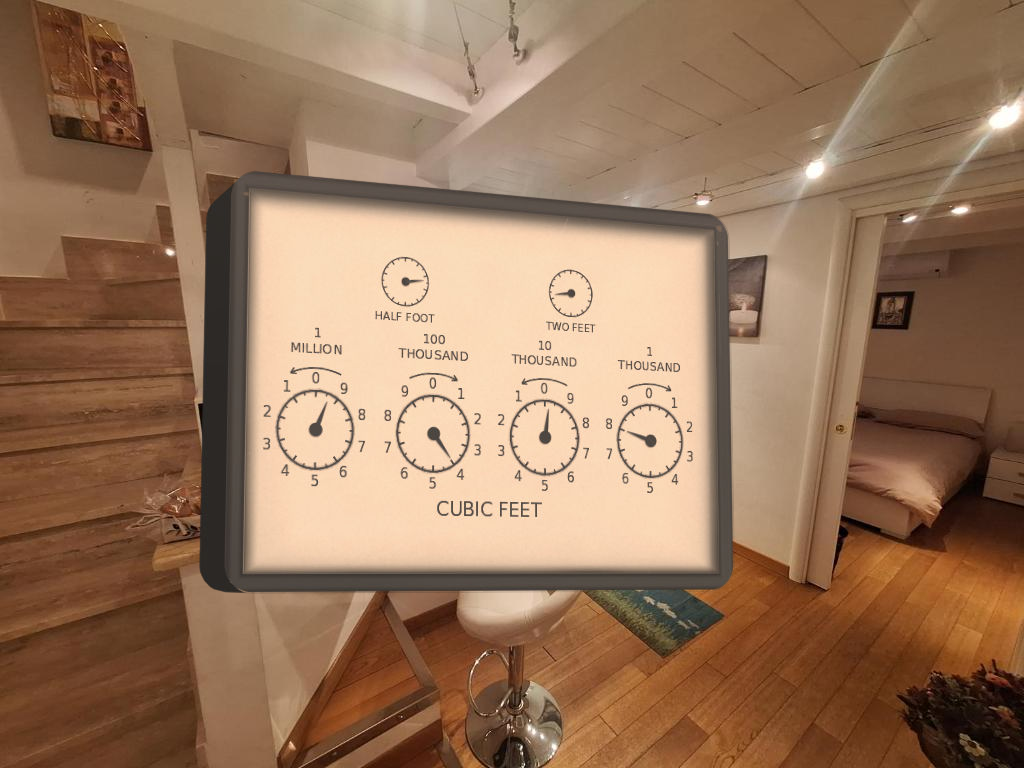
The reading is **939800** ft³
